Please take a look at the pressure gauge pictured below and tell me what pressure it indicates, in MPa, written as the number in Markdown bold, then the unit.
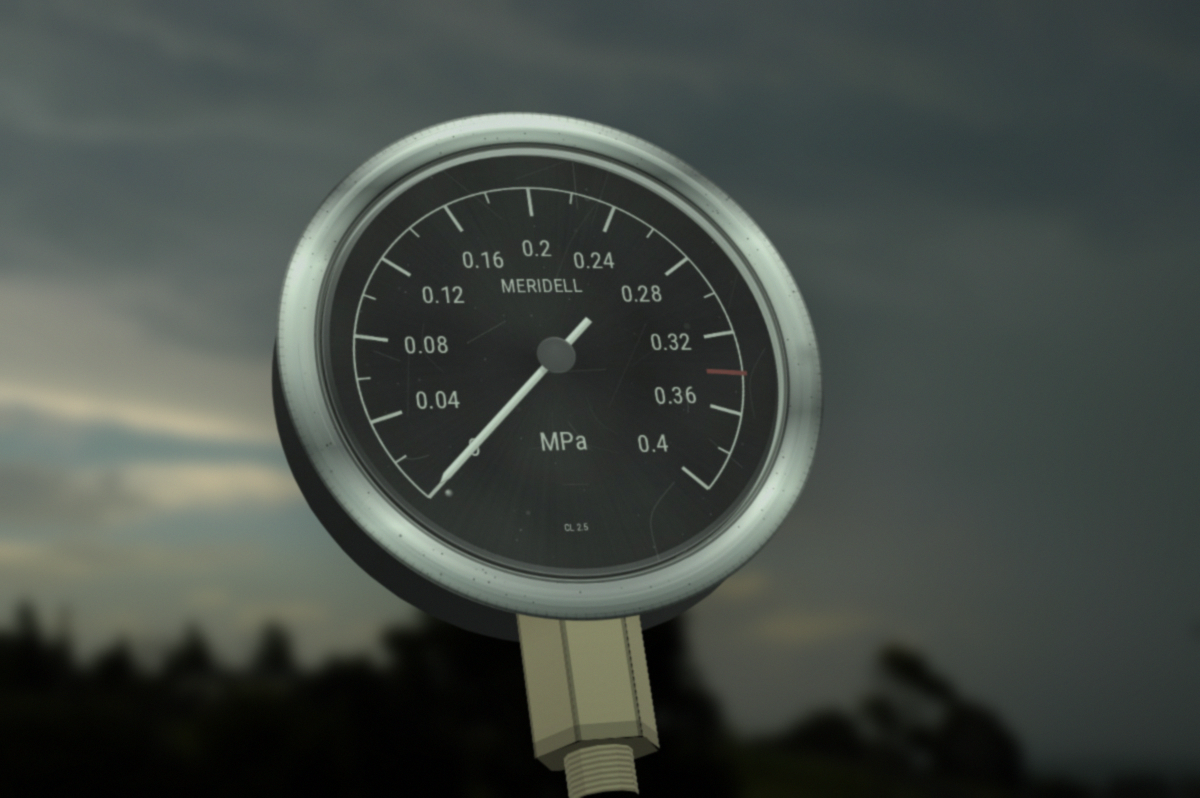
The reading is **0** MPa
